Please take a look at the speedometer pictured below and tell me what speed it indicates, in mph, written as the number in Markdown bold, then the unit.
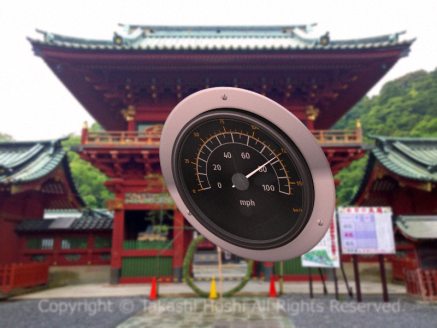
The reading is **77.5** mph
